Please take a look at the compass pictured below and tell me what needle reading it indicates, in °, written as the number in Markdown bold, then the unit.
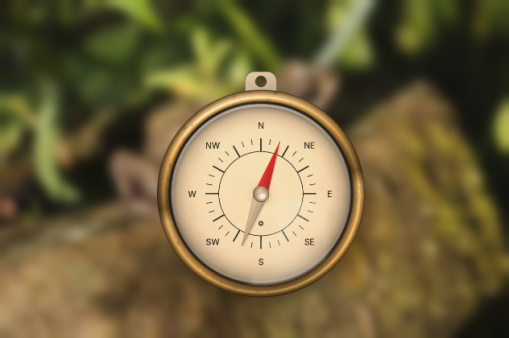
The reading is **20** °
